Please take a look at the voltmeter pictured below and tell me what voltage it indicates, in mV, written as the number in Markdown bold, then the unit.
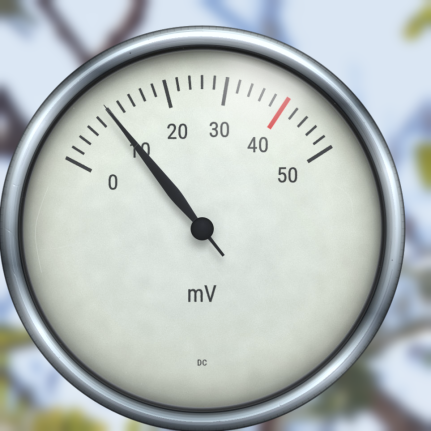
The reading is **10** mV
